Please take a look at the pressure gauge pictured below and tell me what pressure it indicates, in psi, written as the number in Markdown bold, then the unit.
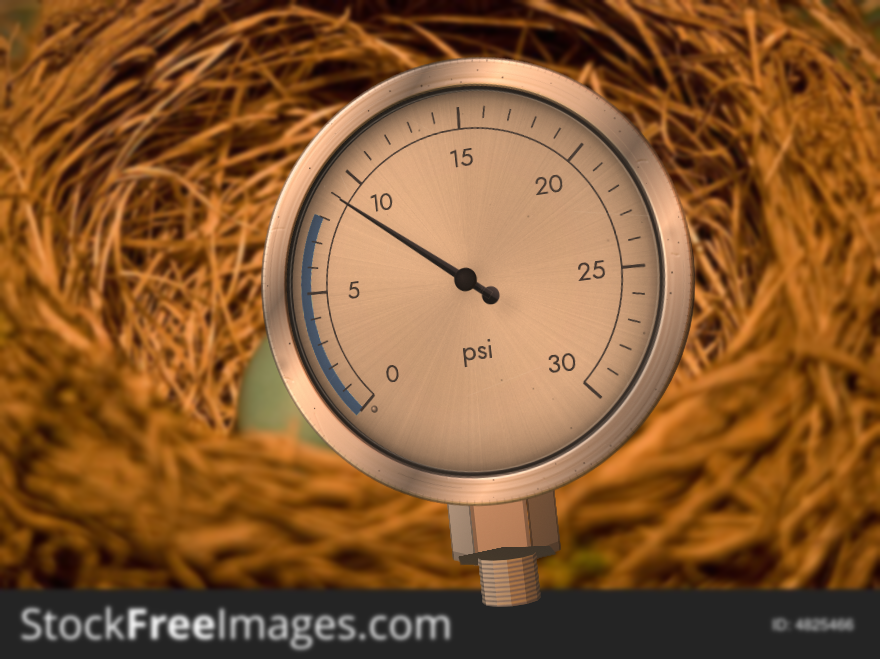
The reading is **9** psi
